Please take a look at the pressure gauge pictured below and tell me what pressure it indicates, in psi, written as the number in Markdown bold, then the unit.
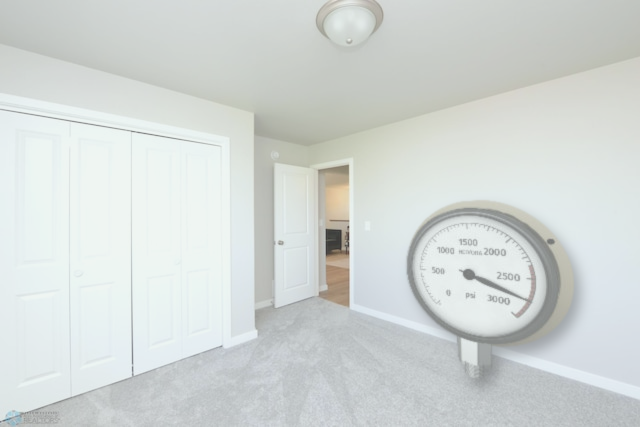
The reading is **2750** psi
